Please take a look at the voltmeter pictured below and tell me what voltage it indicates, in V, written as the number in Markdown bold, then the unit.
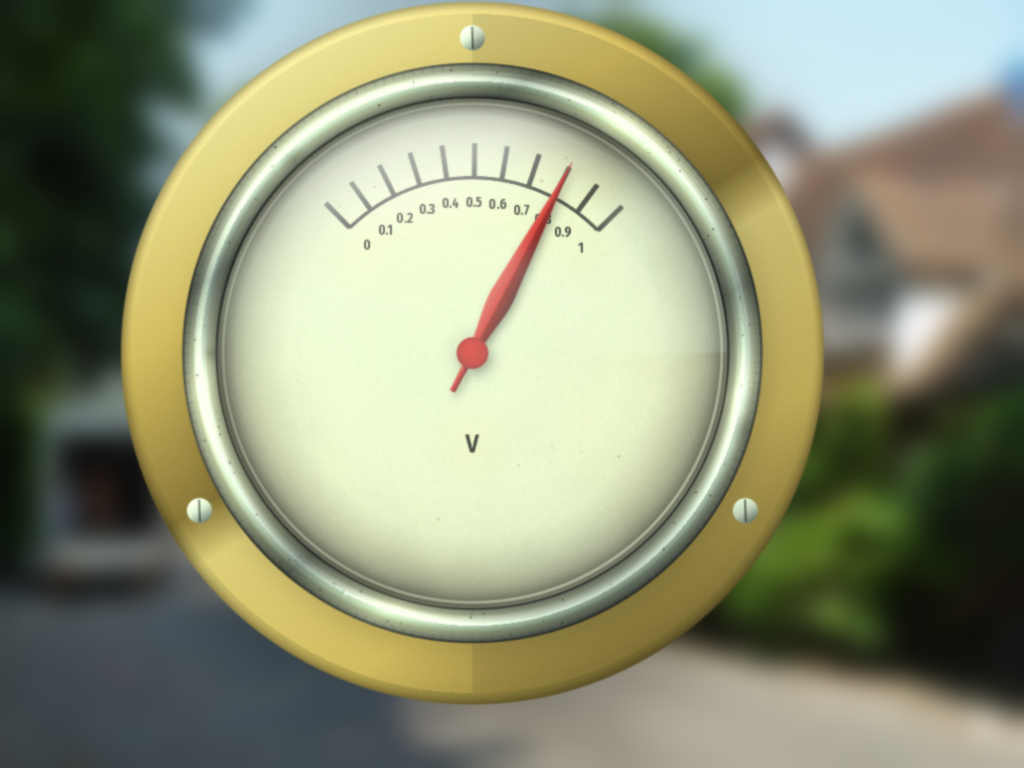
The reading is **0.8** V
